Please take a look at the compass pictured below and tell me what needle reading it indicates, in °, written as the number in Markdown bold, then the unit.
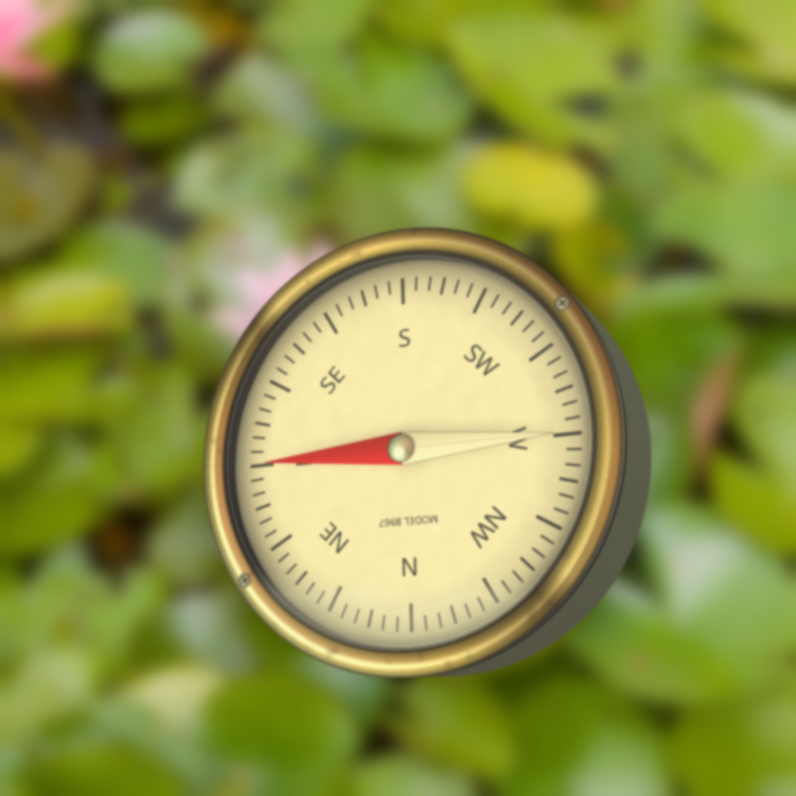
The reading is **90** °
